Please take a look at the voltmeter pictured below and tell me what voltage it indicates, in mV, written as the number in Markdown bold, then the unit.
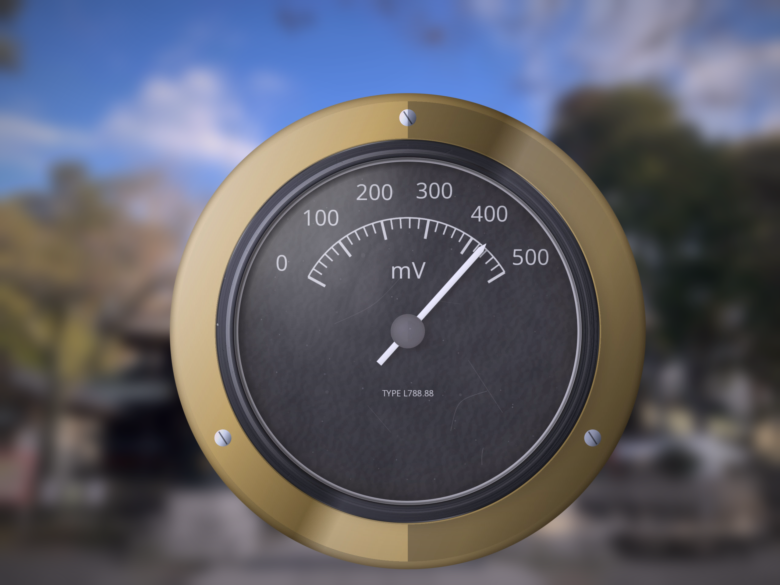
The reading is **430** mV
